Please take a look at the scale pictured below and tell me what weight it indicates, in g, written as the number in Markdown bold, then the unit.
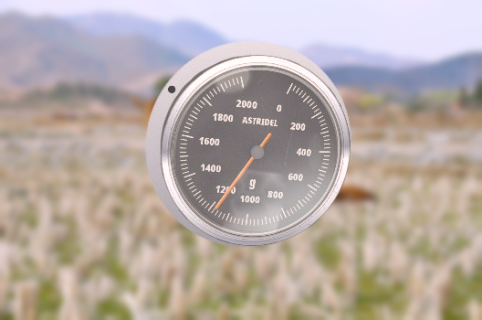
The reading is **1180** g
